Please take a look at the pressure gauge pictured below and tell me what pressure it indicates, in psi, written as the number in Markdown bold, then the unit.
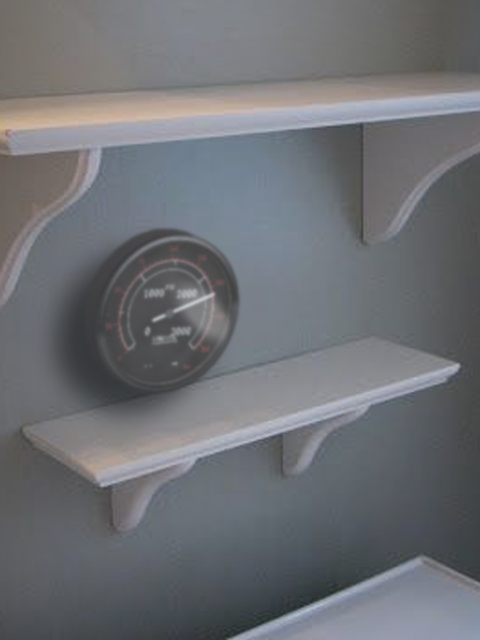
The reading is **2250** psi
